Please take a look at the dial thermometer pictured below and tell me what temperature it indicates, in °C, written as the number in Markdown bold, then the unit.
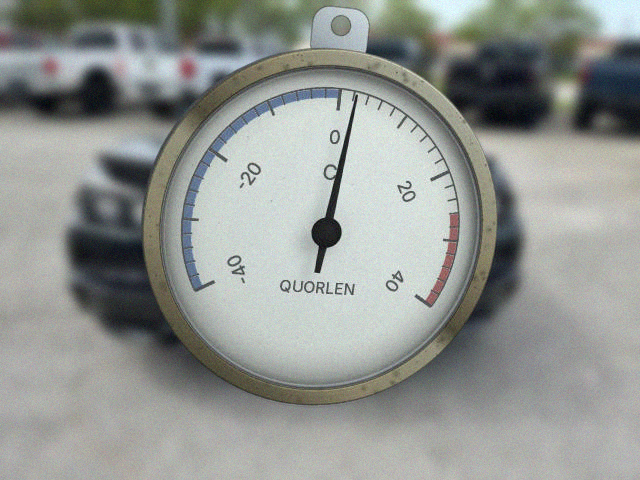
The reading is **2** °C
